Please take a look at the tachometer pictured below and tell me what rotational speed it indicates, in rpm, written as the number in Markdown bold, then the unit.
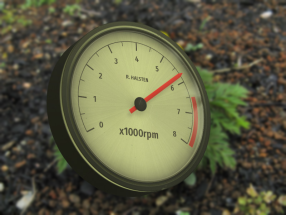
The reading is **5750** rpm
